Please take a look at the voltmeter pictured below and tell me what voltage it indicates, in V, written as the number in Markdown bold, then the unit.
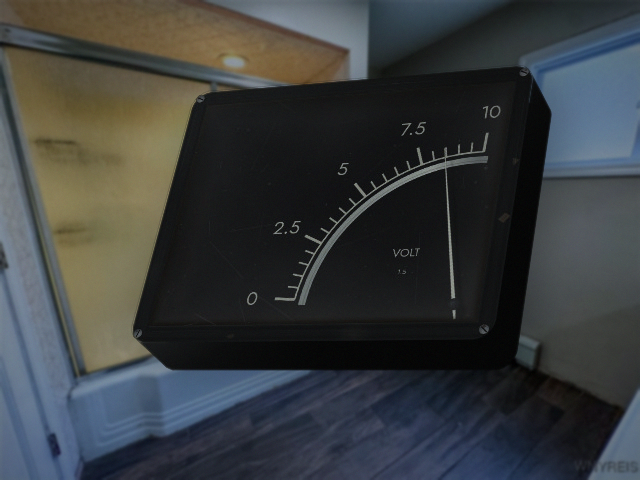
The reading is **8.5** V
